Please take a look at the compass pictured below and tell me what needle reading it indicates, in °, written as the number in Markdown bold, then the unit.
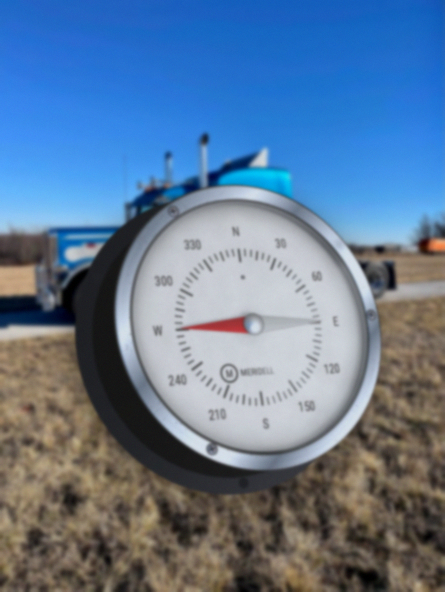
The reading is **270** °
